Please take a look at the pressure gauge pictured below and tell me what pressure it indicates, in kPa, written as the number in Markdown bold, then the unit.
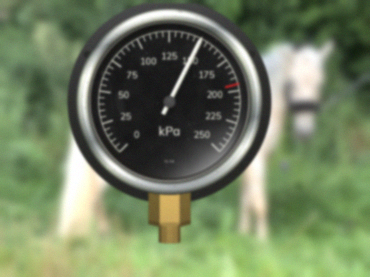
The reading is **150** kPa
